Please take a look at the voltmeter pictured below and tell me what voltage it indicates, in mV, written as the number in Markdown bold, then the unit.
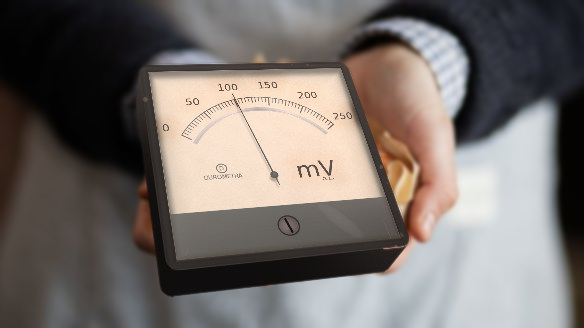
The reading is **100** mV
